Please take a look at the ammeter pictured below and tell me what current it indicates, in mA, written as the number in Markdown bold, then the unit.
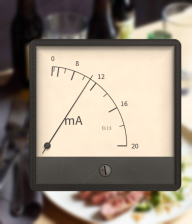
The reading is **11** mA
